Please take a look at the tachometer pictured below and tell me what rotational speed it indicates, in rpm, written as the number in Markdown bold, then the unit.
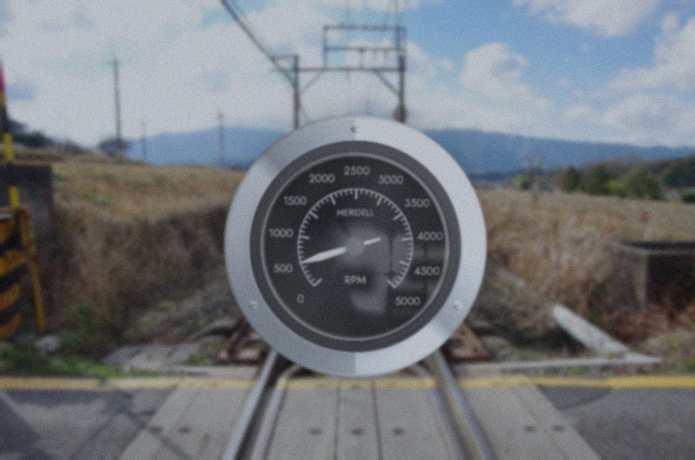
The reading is **500** rpm
